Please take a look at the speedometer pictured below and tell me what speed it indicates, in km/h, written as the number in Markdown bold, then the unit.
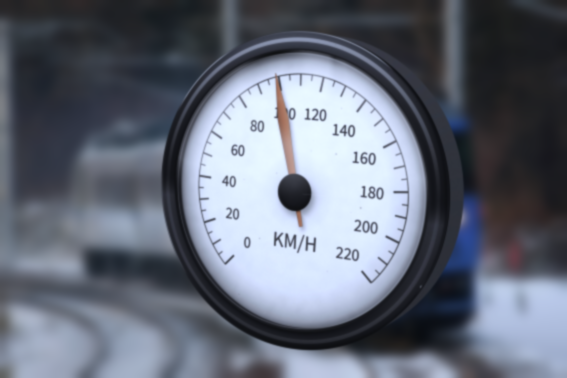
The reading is **100** km/h
